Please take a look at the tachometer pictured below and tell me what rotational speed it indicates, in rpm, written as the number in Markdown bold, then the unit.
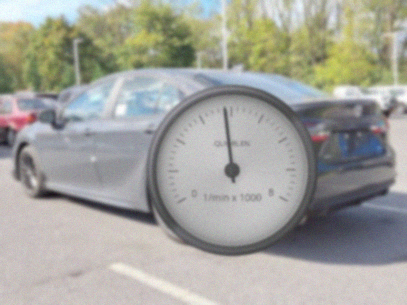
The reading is **3800** rpm
